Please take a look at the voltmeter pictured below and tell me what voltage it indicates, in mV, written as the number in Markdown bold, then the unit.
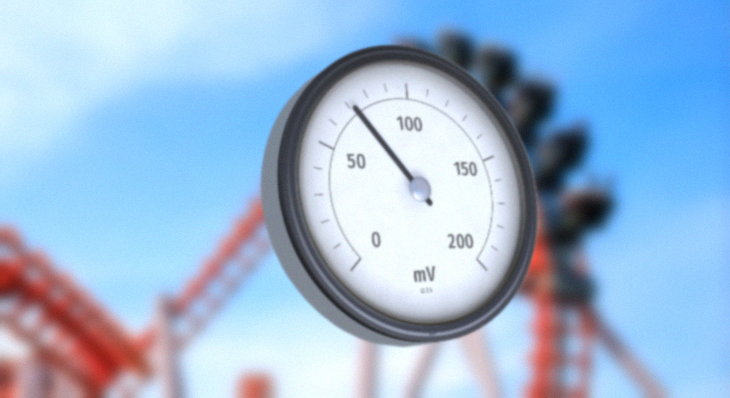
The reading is **70** mV
